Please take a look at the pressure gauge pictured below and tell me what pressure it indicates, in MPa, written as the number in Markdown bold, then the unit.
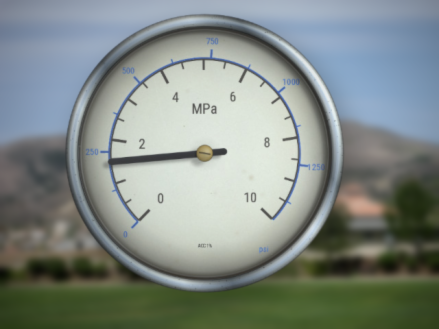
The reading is **1.5** MPa
